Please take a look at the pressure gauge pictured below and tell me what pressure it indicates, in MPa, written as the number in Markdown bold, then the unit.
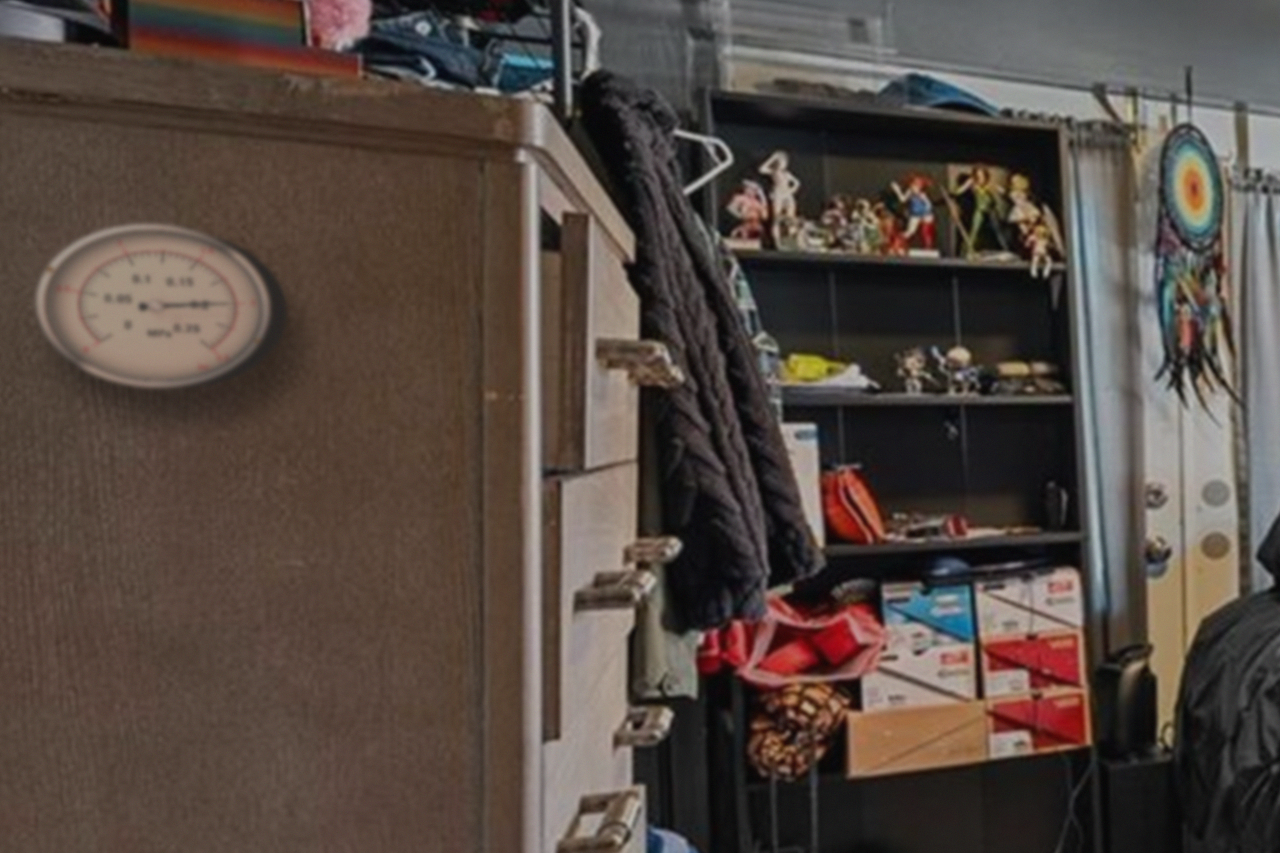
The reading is **0.2** MPa
